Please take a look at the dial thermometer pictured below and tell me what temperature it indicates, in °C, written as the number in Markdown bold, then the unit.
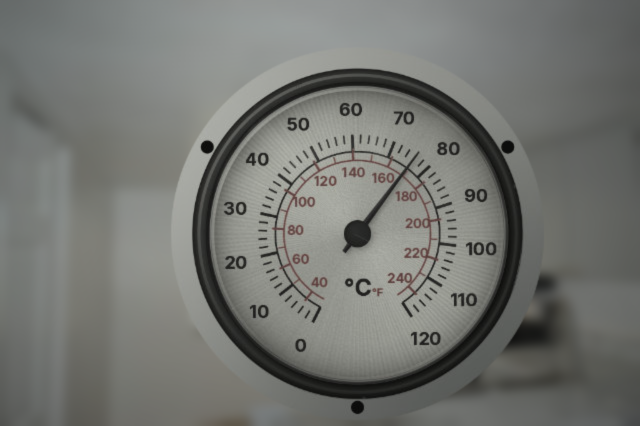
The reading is **76** °C
